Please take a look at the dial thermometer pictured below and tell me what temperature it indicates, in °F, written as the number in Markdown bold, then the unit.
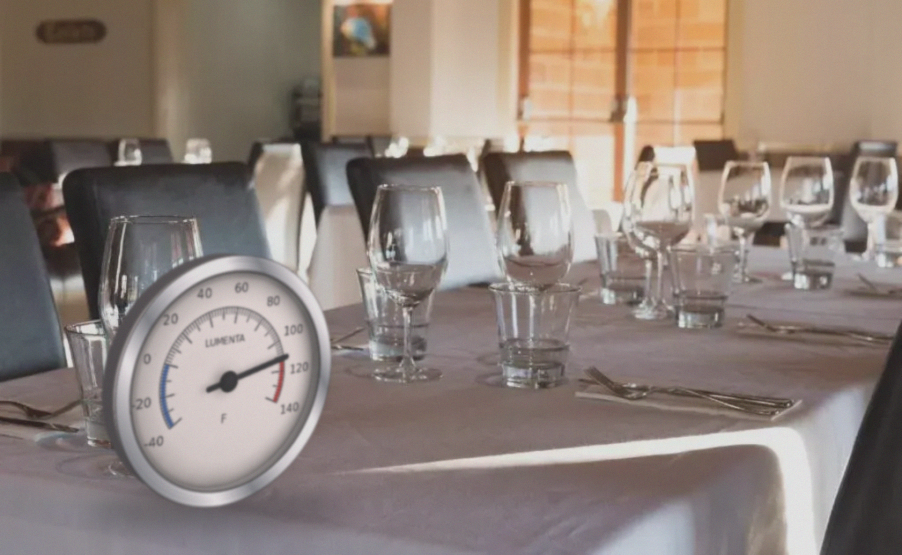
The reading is **110** °F
